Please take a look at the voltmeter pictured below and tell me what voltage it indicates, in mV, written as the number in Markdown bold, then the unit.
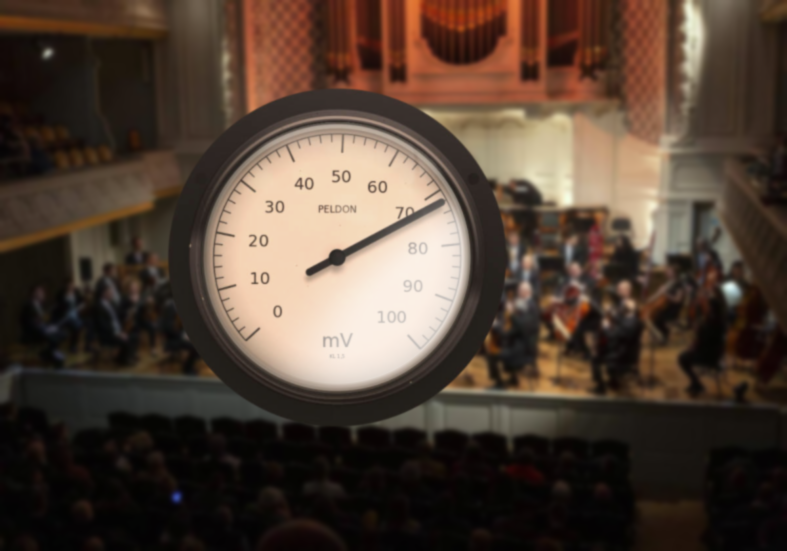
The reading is **72** mV
